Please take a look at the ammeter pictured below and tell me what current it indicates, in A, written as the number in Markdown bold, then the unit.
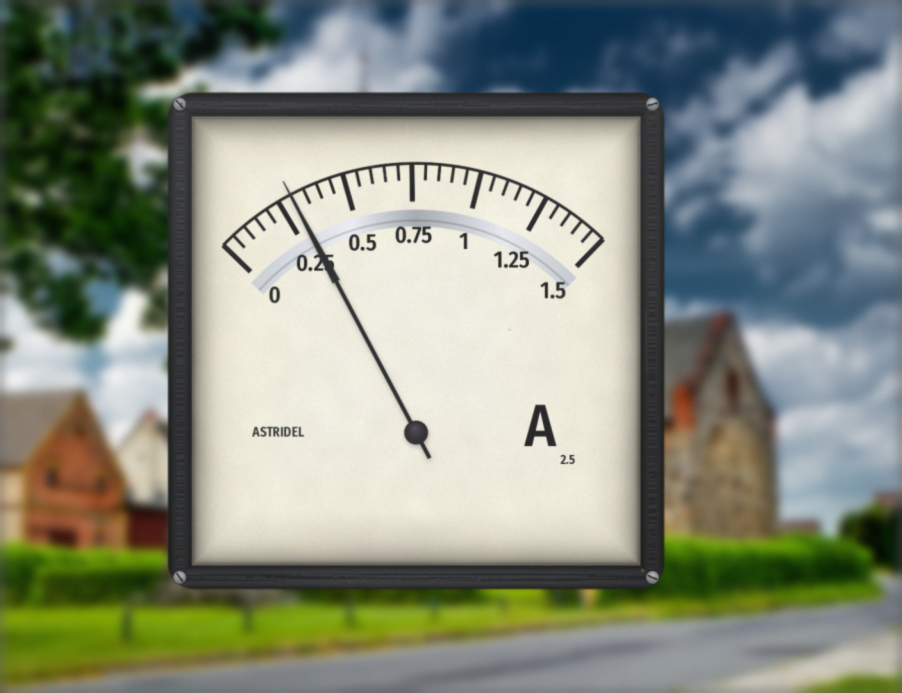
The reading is **0.3** A
